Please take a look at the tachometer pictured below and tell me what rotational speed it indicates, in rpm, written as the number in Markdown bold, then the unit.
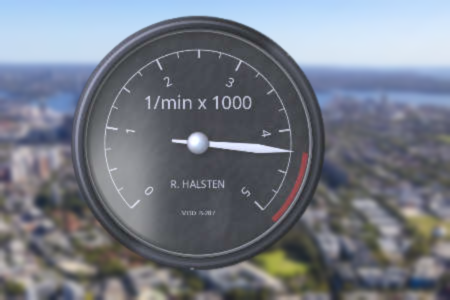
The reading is **4250** rpm
